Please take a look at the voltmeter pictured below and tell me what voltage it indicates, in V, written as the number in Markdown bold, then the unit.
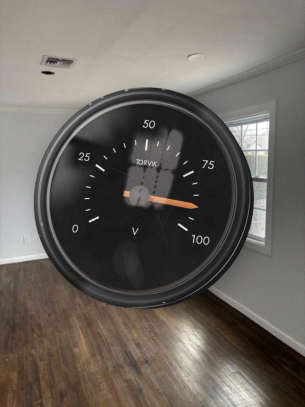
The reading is **90** V
